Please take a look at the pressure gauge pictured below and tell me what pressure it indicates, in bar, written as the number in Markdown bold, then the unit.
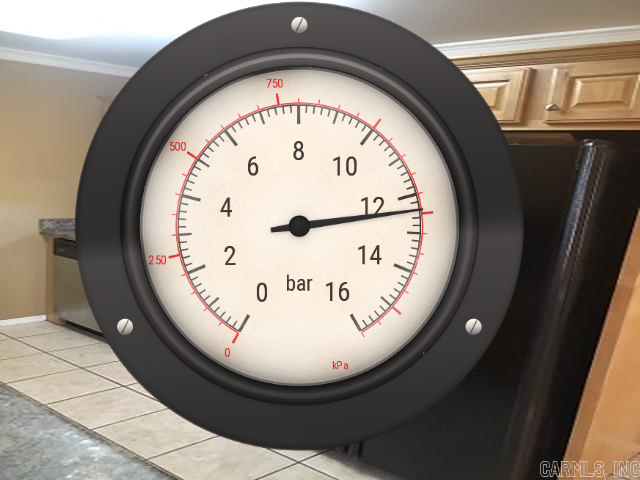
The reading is **12.4** bar
